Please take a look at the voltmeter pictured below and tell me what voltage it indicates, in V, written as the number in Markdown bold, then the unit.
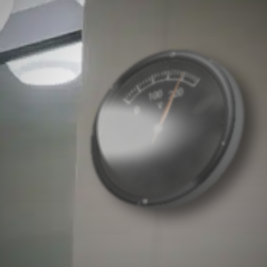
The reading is **200** V
